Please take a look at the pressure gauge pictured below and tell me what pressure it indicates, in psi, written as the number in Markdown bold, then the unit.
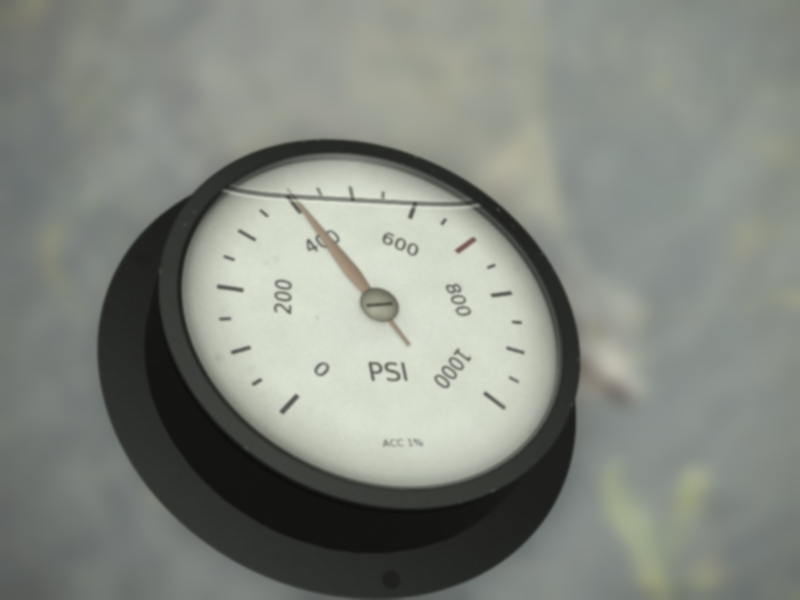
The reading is **400** psi
